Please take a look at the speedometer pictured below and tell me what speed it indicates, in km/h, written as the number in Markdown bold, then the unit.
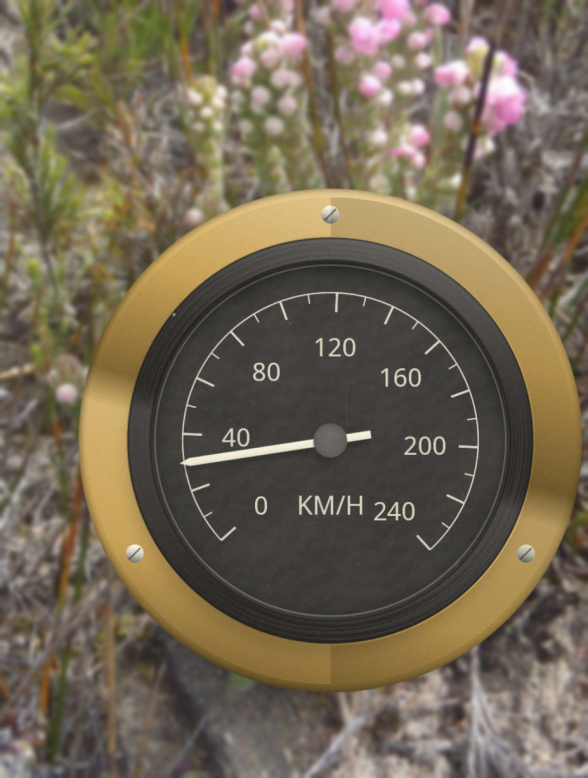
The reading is **30** km/h
